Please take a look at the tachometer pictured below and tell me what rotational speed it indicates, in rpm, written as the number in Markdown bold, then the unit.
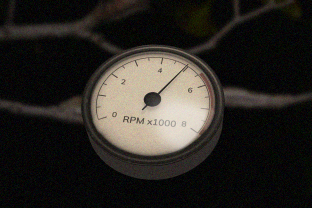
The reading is **5000** rpm
